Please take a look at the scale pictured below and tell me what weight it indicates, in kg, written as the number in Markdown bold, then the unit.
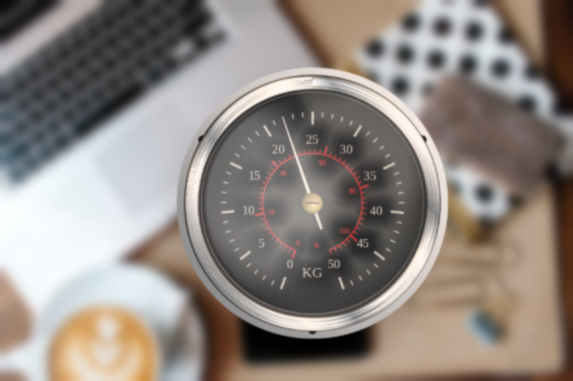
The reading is **22** kg
